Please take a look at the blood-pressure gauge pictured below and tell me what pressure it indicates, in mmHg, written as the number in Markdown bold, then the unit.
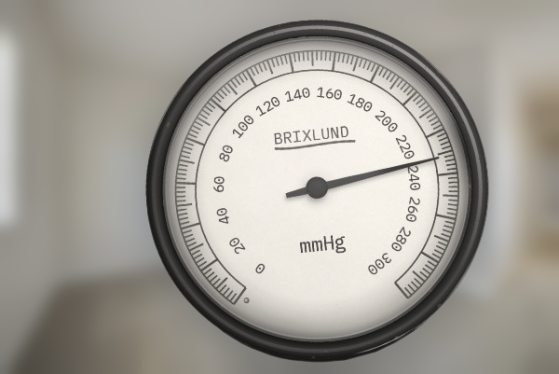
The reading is **232** mmHg
